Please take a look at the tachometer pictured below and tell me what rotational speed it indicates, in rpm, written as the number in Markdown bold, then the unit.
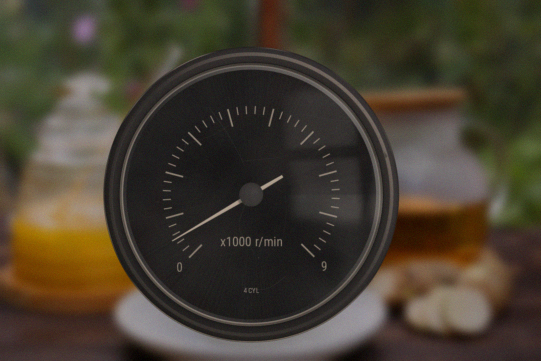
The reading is **500** rpm
